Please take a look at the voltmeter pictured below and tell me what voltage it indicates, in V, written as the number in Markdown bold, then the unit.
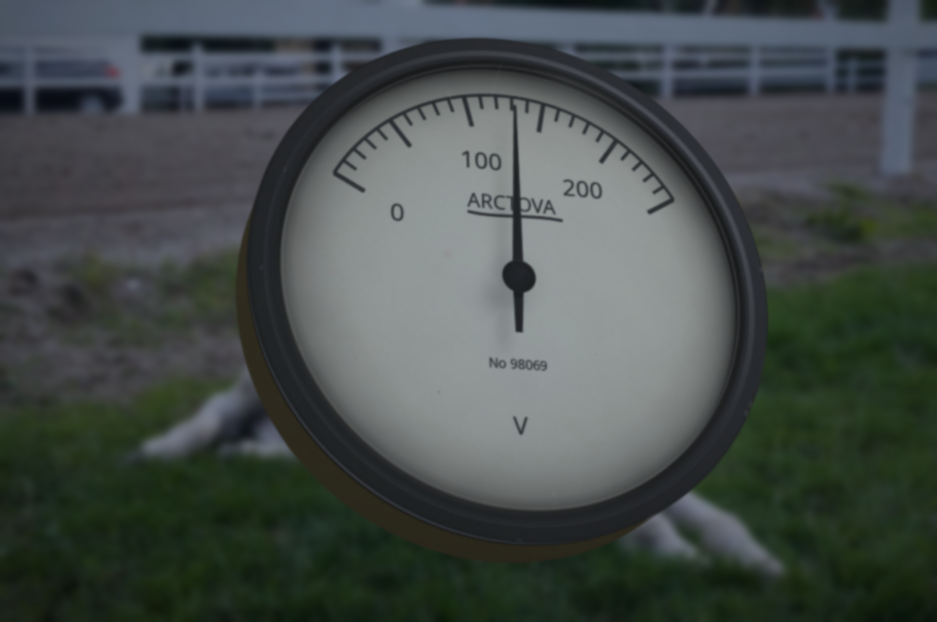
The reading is **130** V
